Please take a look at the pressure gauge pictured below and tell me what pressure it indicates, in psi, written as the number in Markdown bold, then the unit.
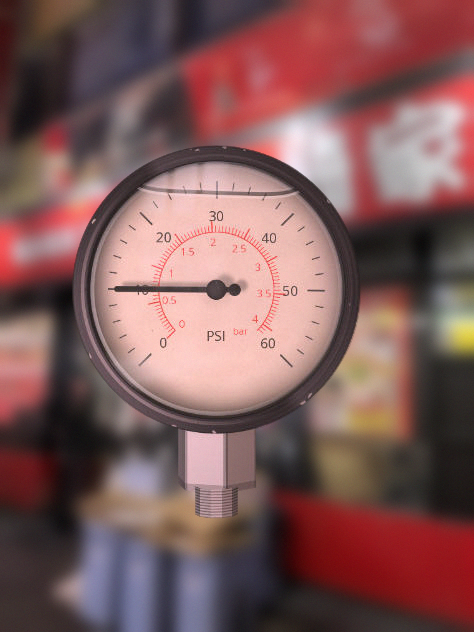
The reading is **10** psi
